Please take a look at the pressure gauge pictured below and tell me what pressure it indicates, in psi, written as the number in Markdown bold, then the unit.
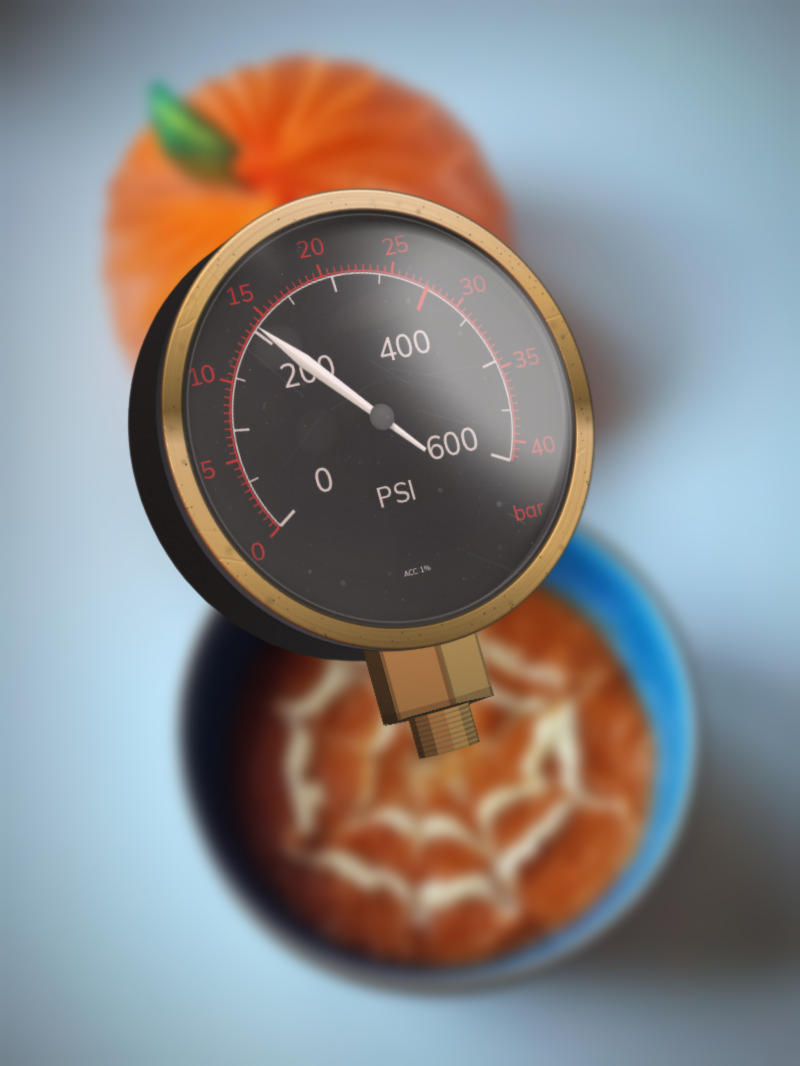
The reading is **200** psi
